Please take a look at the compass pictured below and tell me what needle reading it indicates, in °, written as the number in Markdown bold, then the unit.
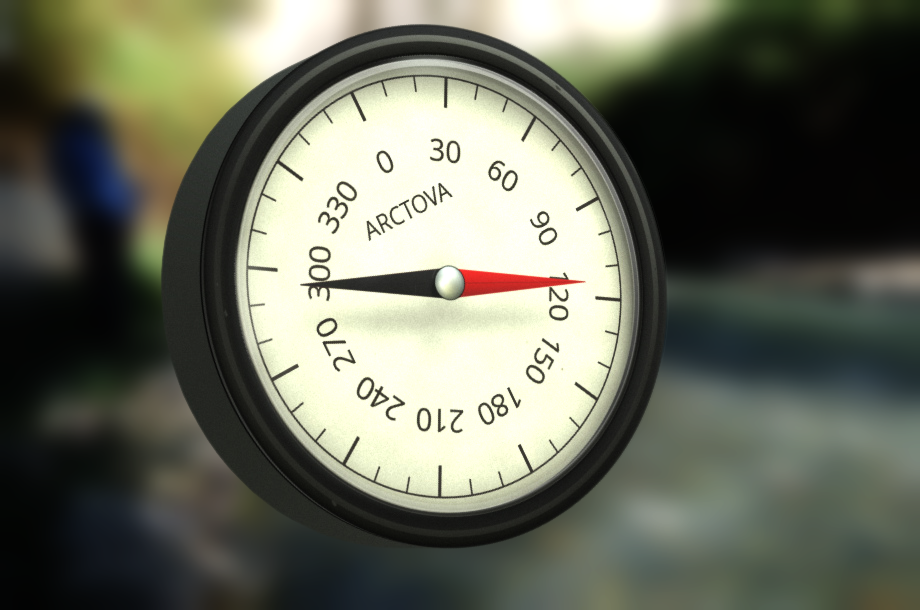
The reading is **115** °
